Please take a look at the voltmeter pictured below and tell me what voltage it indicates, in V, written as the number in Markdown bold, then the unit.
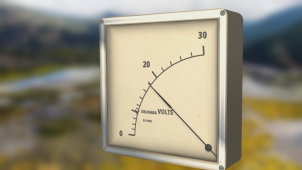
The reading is **18** V
